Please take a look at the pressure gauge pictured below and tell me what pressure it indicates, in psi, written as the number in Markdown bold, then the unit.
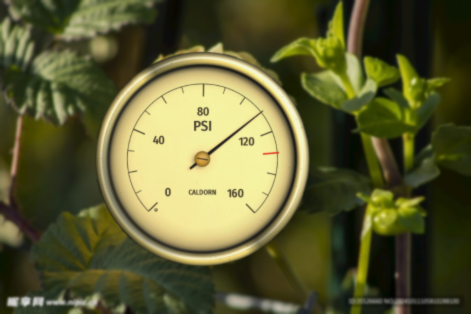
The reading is **110** psi
